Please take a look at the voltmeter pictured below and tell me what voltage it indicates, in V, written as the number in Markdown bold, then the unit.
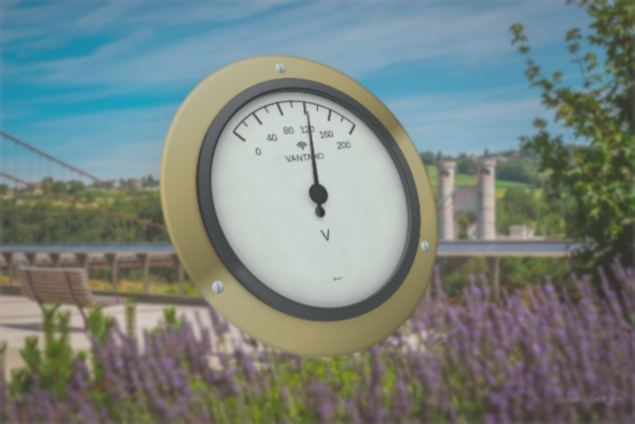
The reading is **120** V
